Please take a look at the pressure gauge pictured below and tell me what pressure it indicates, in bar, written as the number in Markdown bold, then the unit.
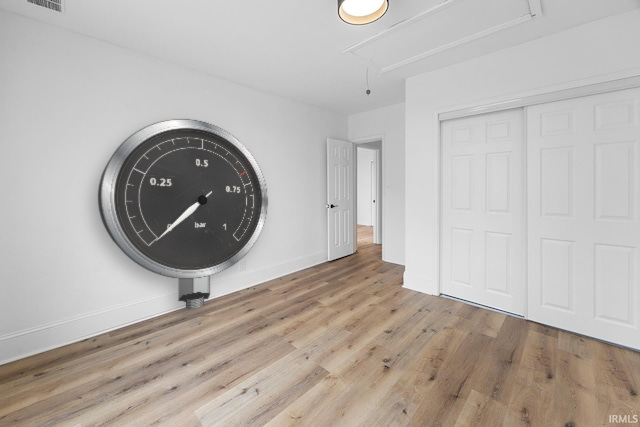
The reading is **0** bar
